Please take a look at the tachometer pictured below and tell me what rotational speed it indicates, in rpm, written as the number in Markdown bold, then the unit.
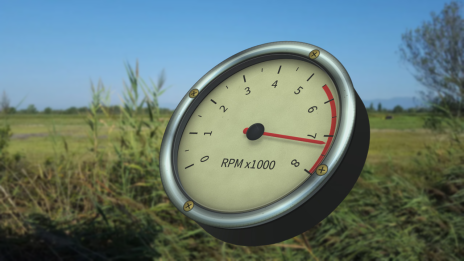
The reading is **7250** rpm
